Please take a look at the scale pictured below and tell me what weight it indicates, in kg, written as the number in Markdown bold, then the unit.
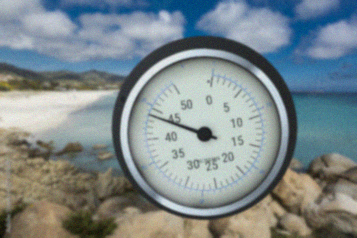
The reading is **44** kg
